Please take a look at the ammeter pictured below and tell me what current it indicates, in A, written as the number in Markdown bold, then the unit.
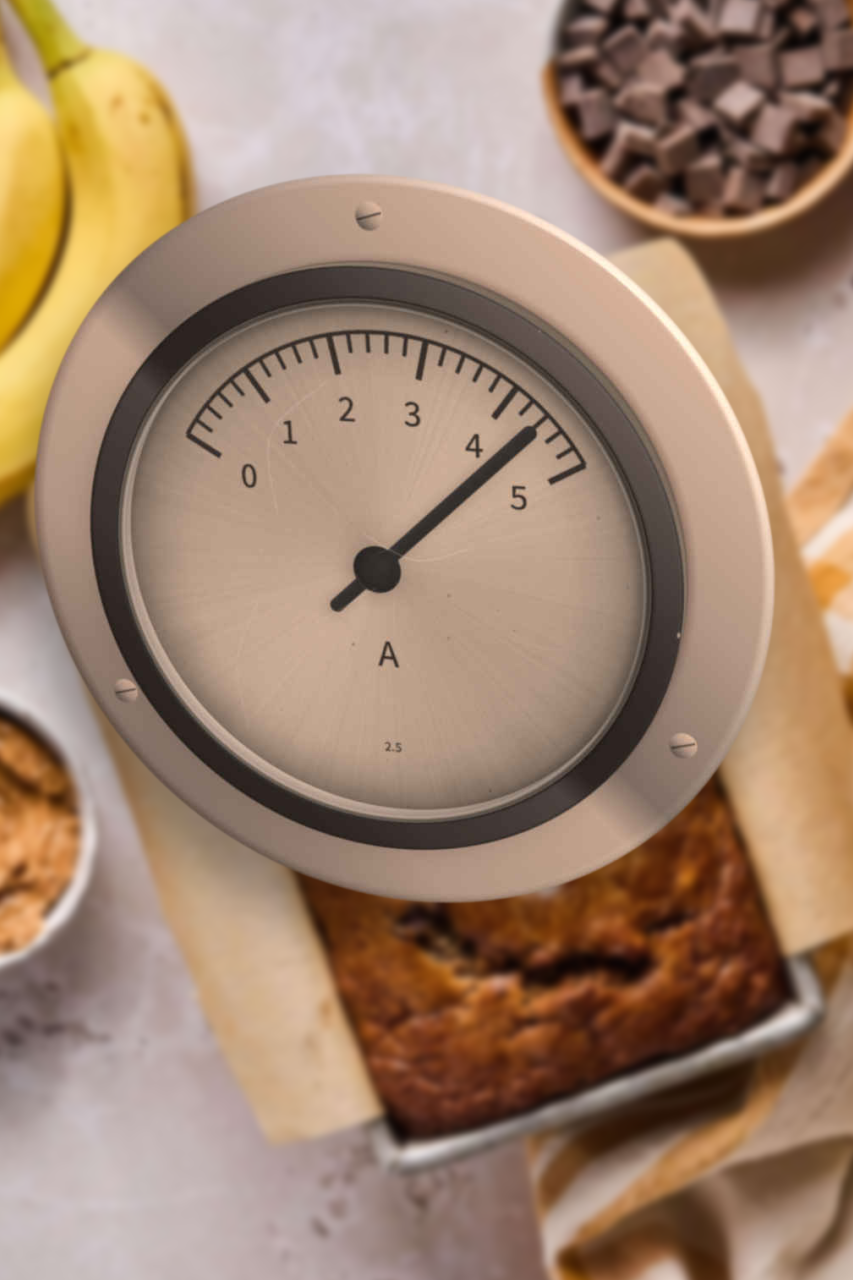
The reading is **4.4** A
